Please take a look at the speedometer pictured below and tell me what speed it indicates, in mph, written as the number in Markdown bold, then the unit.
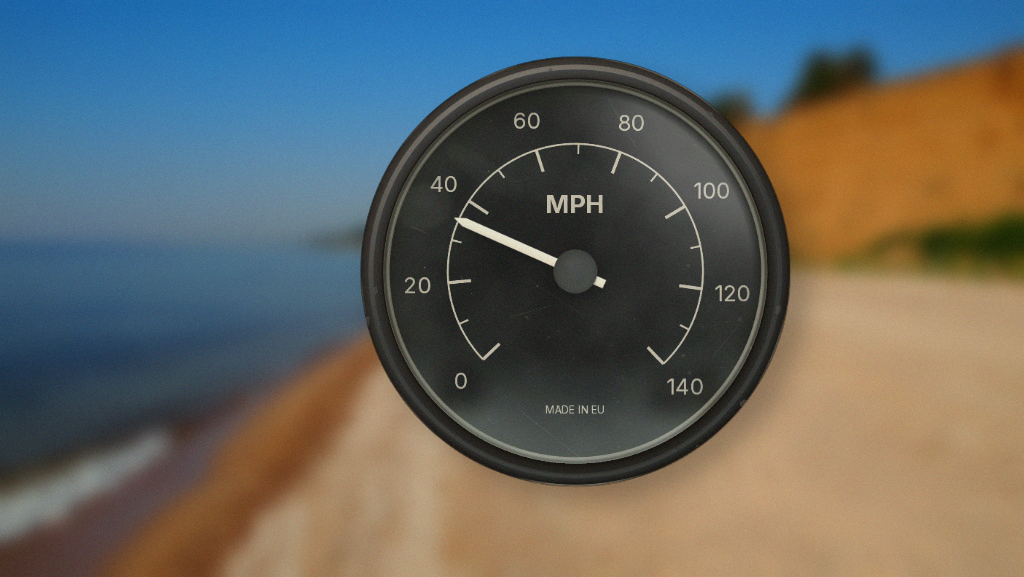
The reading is **35** mph
